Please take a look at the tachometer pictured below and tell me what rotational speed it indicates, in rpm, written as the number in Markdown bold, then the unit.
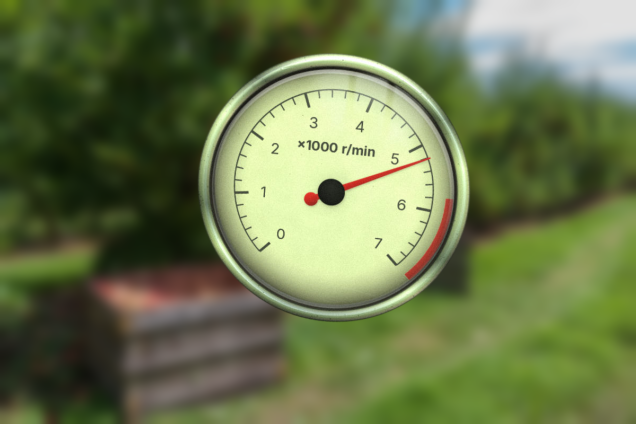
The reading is **5200** rpm
